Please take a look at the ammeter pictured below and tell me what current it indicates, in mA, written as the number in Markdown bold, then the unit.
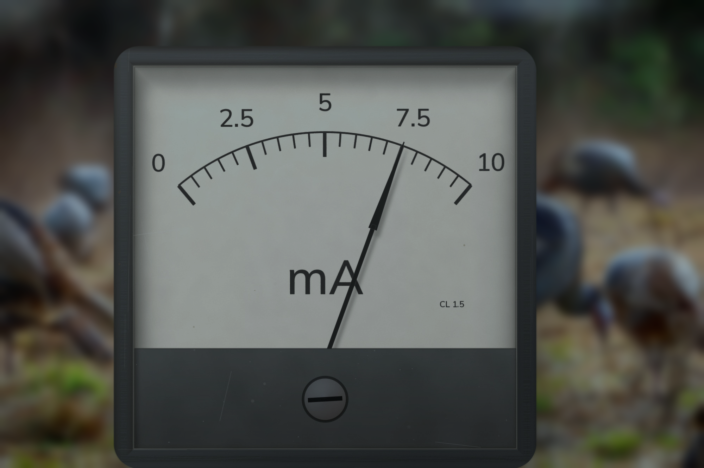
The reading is **7.5** mA
